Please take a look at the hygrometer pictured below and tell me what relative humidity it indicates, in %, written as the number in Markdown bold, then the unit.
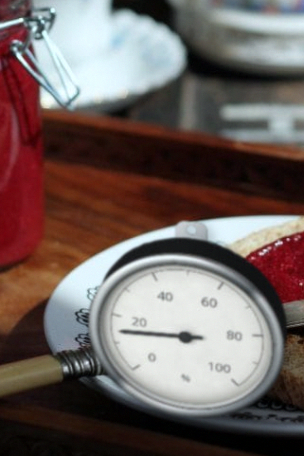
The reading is **15** %
